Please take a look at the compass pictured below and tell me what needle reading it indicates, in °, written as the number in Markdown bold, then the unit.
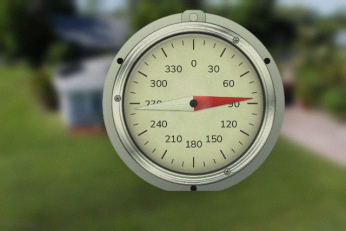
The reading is **85** °
